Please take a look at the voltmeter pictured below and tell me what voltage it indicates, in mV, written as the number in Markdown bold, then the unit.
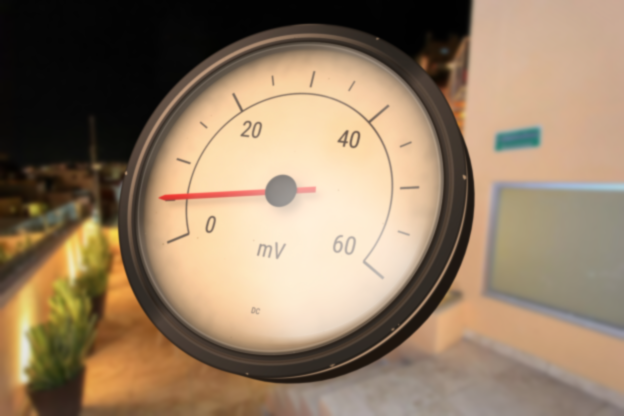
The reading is **5** mV
